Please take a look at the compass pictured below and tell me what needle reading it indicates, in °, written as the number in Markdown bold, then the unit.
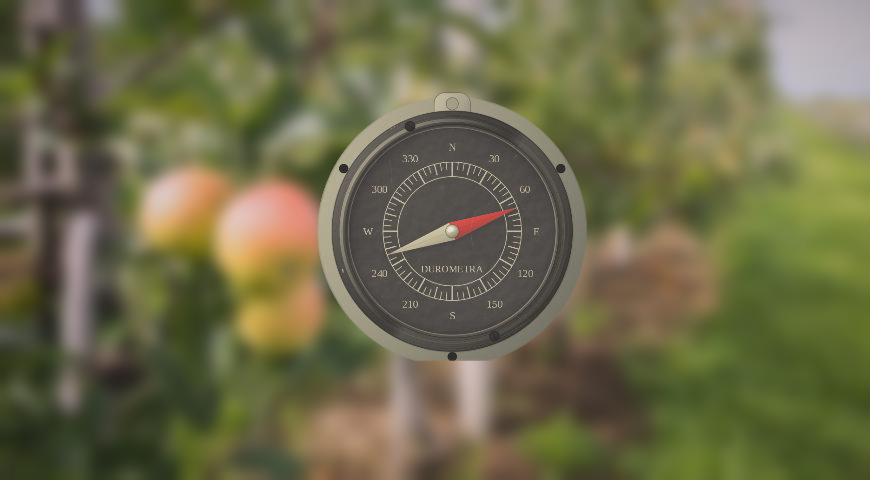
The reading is **70** °
